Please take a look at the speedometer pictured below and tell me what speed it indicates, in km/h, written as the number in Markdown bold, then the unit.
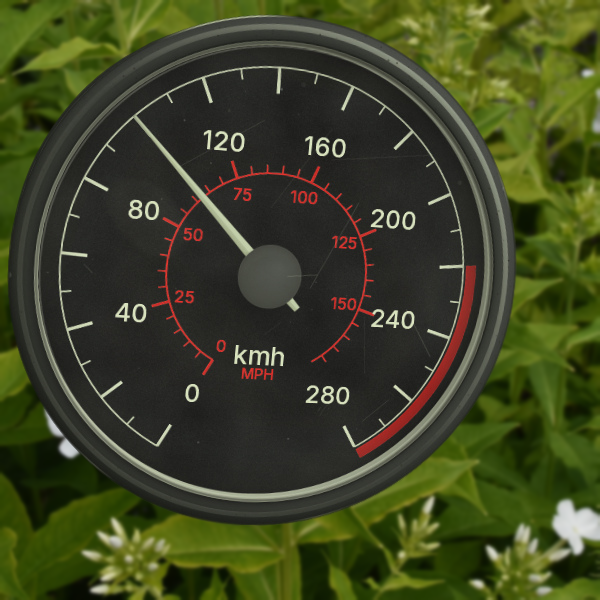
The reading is **100** km/h
